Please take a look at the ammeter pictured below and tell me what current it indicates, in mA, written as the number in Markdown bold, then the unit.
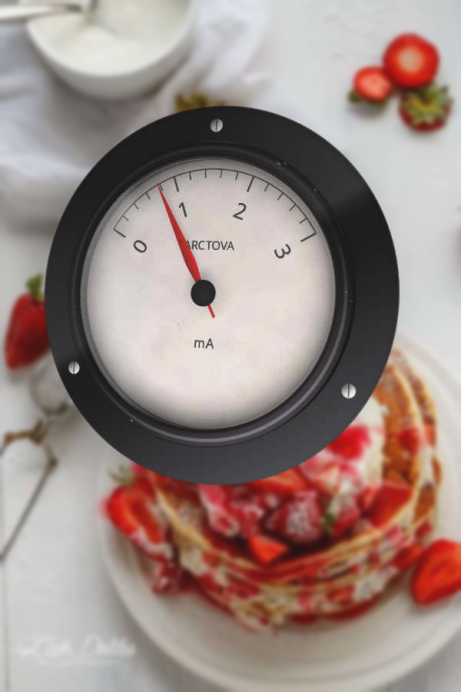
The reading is **0.8** mA
